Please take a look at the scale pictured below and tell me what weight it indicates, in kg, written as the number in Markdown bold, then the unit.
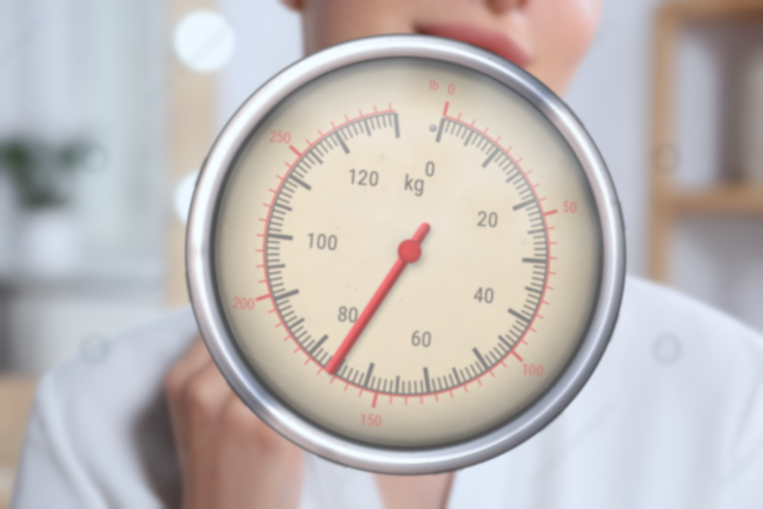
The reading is **76** kg
